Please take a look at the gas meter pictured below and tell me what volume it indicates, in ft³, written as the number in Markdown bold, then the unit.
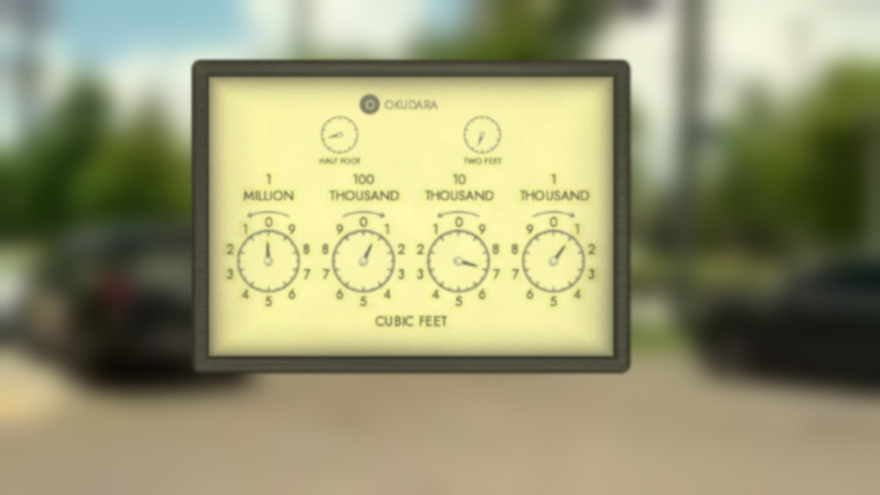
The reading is **7100** ft³
